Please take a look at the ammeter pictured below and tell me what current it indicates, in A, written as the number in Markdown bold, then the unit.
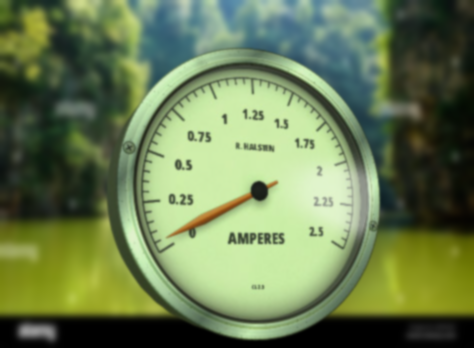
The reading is **0.05** A
